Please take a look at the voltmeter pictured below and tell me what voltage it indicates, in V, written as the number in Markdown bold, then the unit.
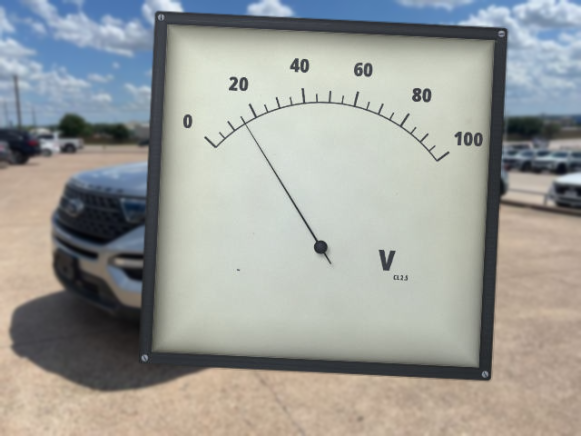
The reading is **15** V
